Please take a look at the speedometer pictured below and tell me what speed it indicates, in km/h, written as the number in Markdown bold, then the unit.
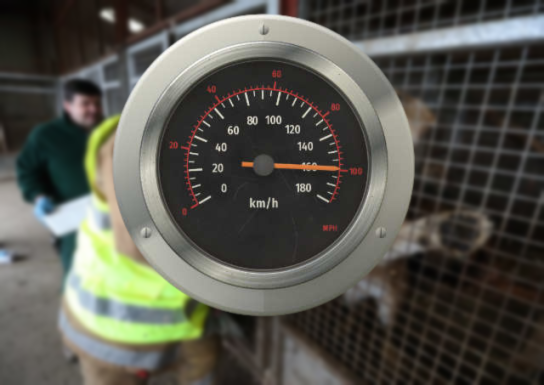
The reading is **160** km/h
